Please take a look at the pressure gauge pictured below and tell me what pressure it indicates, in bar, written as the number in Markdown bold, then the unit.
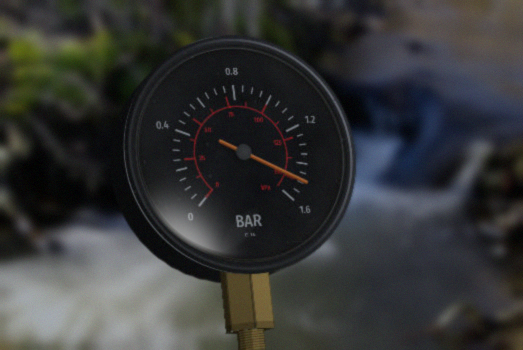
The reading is **1.5** bar
